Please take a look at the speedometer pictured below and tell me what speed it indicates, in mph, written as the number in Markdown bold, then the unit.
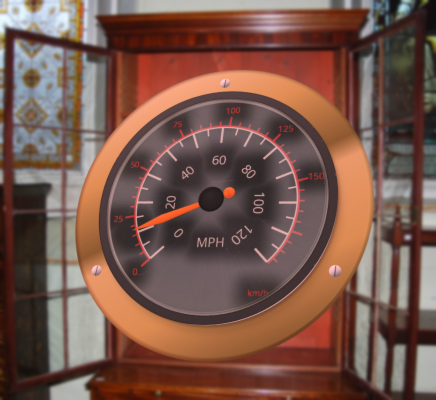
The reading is **10** mph
